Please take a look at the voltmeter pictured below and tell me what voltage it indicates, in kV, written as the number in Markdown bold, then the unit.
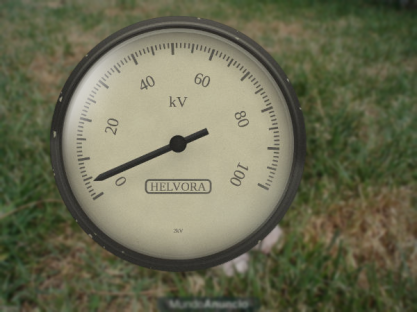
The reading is **4** kV
